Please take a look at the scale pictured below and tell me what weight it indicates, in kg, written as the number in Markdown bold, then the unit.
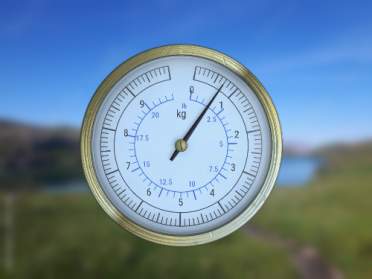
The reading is **0.7** kg
